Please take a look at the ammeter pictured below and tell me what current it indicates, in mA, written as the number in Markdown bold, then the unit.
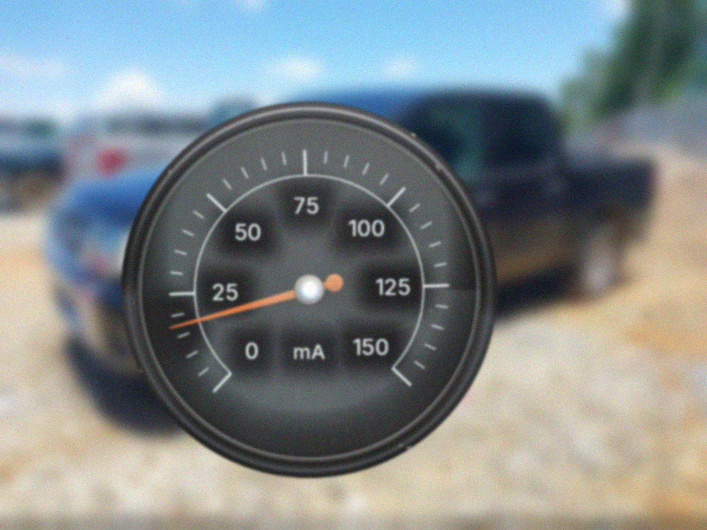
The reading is **17.5** mA
